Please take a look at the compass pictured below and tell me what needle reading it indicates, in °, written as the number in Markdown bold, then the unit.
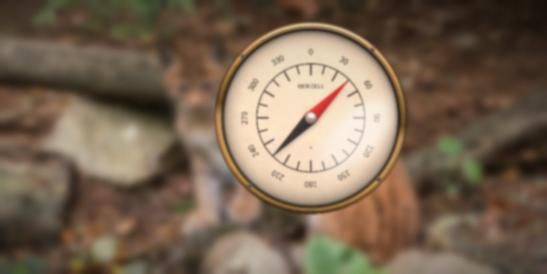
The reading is **45** °
